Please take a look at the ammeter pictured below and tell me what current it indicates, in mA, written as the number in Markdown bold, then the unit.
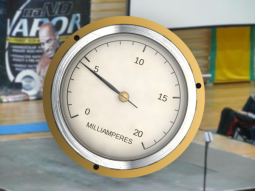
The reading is **4.5** mA
